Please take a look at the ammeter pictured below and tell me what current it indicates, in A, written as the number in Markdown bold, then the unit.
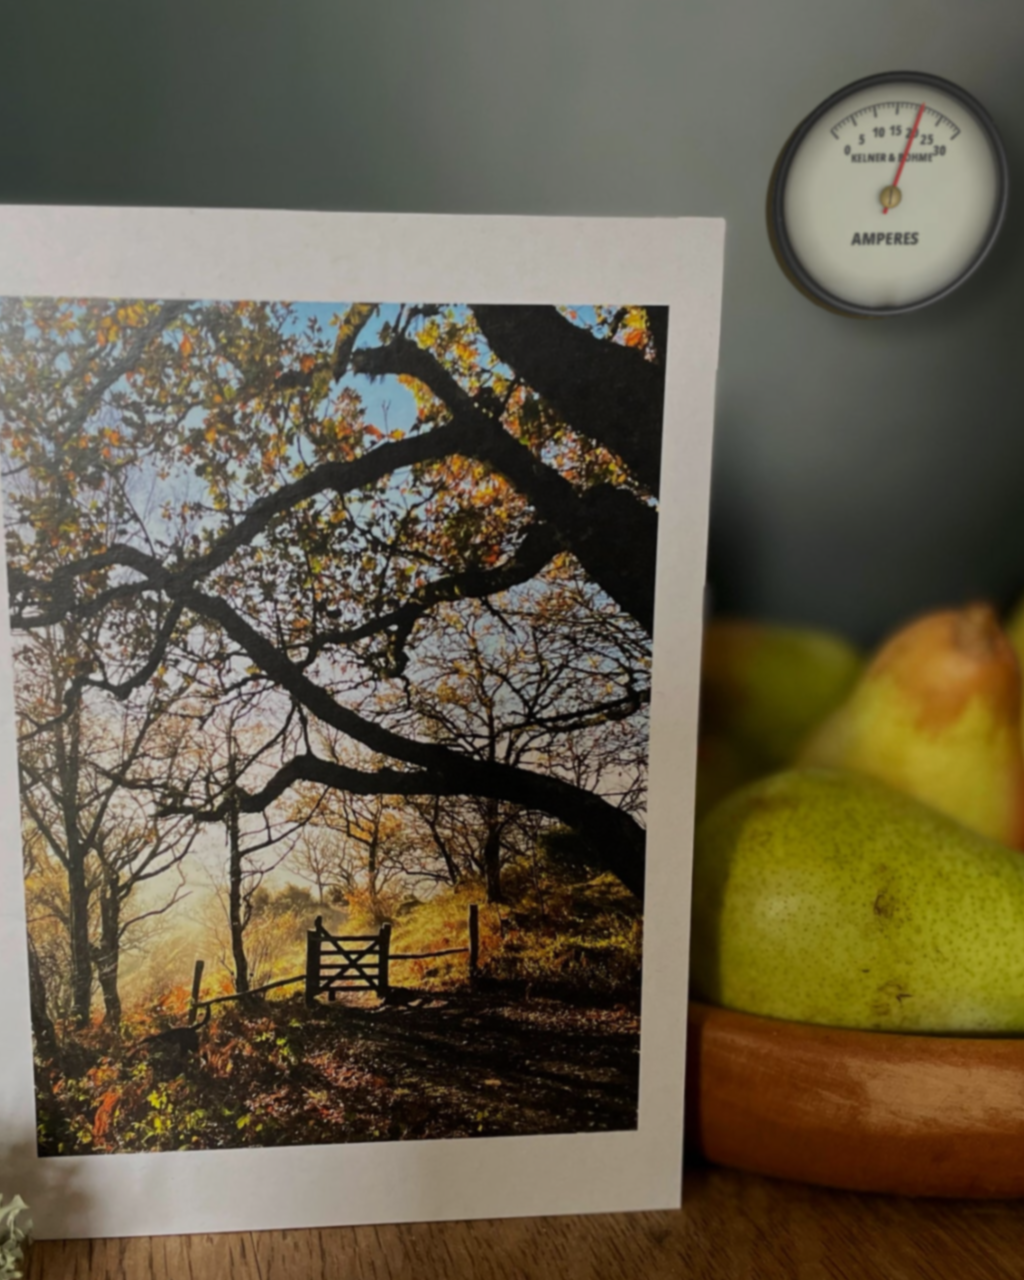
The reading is **20** A
